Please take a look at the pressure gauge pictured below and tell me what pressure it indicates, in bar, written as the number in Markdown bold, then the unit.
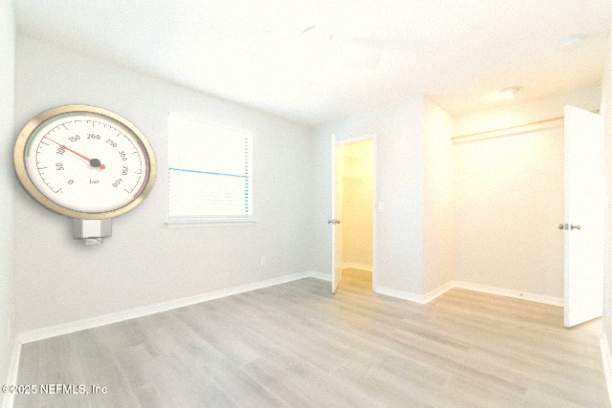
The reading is **110** bar
